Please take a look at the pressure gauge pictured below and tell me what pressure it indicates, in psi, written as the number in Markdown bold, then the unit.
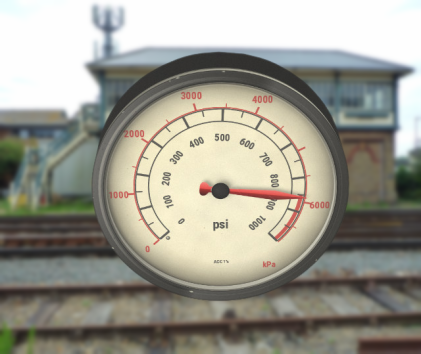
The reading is **850** psi
